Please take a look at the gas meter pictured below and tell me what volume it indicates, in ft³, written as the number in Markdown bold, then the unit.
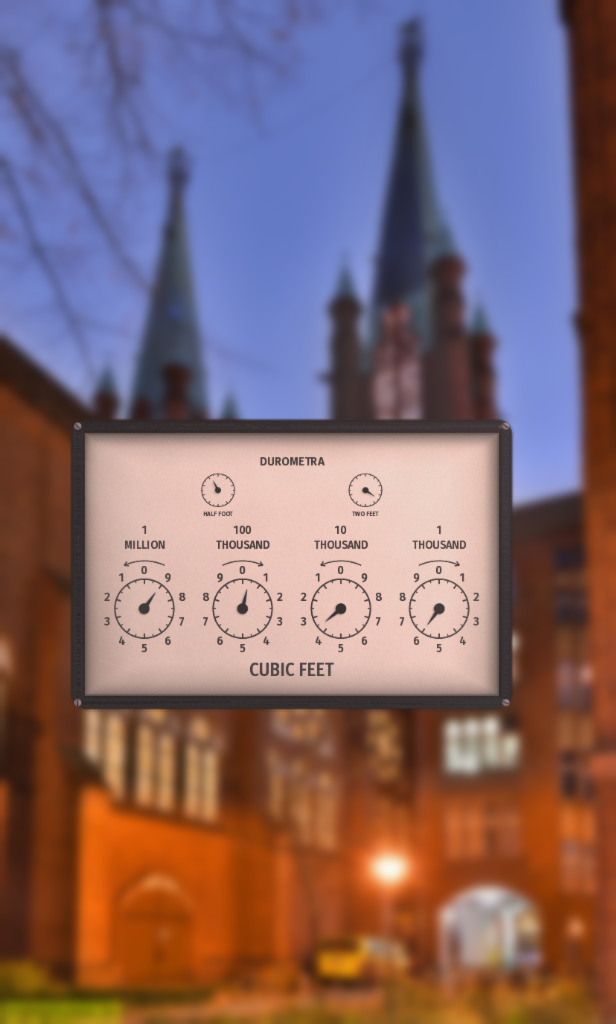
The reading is **903600** ft³
